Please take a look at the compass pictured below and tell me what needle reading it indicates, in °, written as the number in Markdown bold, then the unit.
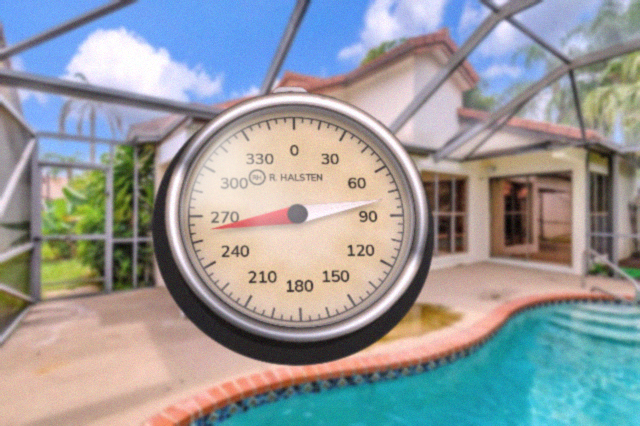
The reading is **260** °
